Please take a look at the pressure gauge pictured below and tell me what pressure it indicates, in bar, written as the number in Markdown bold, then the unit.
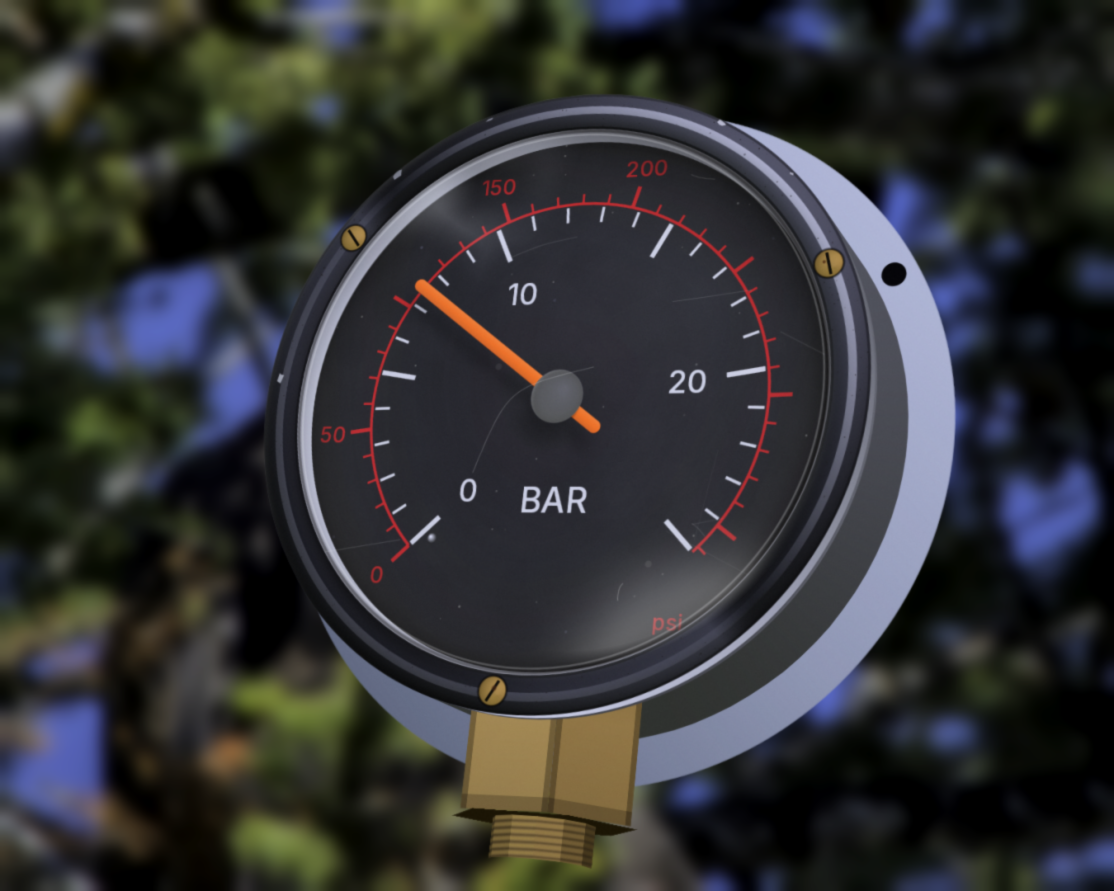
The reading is **7.5** bar
